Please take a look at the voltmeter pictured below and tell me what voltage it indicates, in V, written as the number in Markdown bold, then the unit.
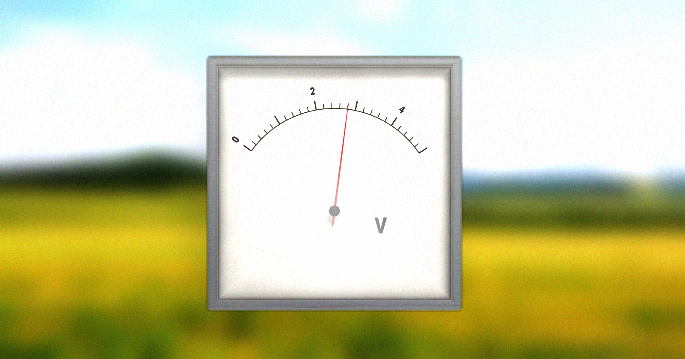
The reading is **2.8** V
